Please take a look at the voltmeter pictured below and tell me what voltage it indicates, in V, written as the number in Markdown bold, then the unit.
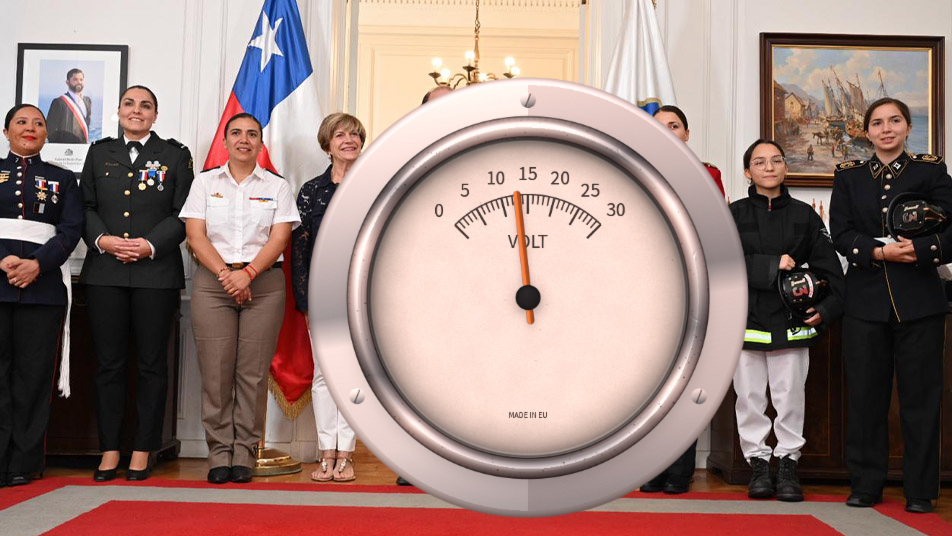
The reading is **13** V
